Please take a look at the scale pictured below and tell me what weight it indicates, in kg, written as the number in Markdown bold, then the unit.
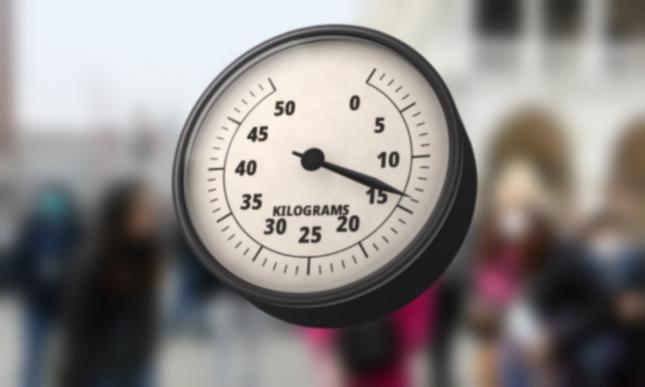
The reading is **14** kg
